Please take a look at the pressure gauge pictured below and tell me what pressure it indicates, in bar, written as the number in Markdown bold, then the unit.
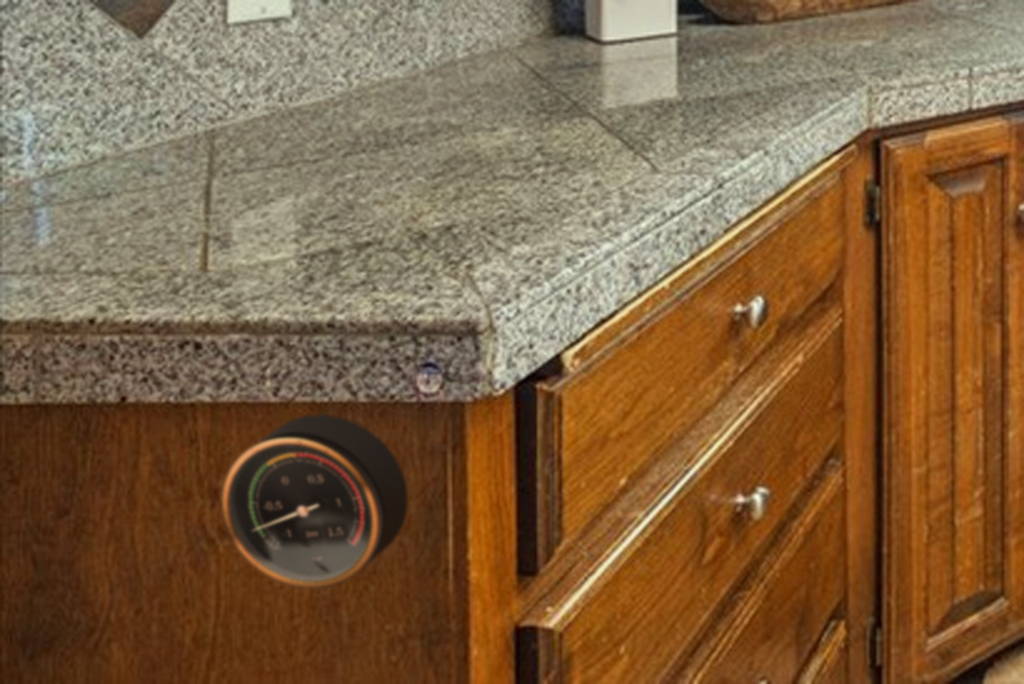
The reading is **-0.75** bar
